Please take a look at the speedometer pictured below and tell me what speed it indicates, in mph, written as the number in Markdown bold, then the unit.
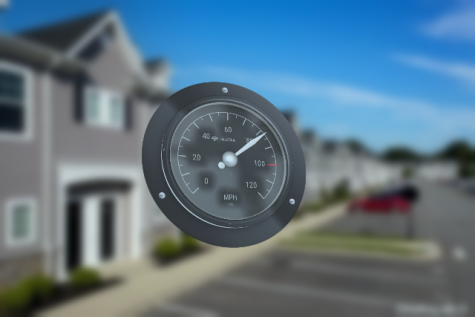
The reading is **82.5** mph
